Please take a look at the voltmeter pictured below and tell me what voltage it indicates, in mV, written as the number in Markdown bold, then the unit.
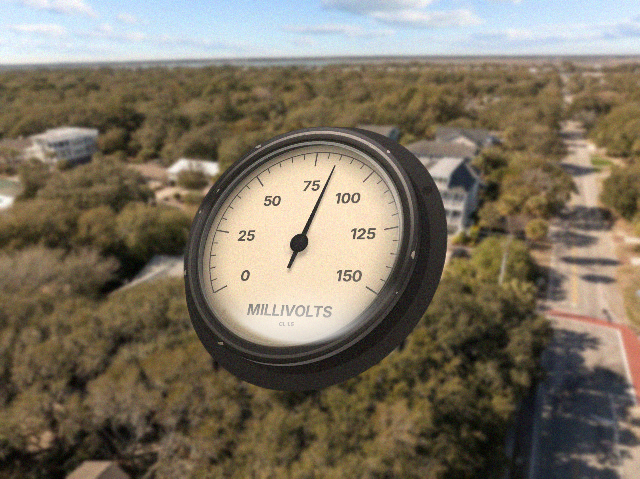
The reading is **85** mV
